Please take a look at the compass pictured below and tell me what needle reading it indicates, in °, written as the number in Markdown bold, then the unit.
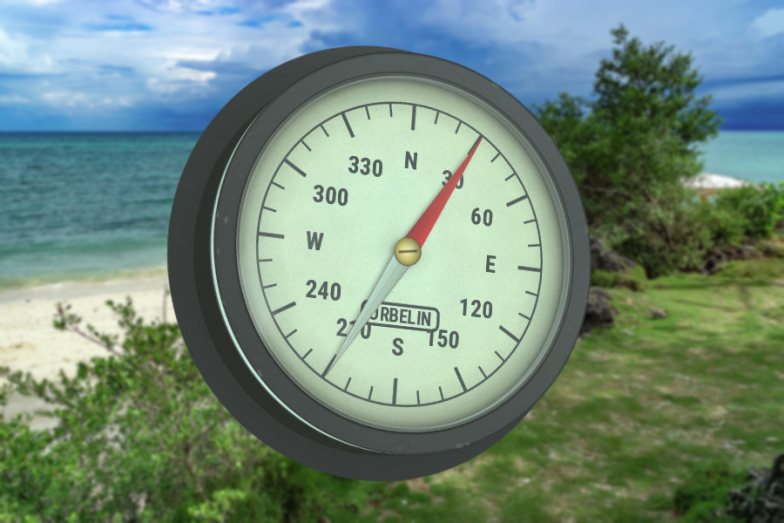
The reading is **30** °
